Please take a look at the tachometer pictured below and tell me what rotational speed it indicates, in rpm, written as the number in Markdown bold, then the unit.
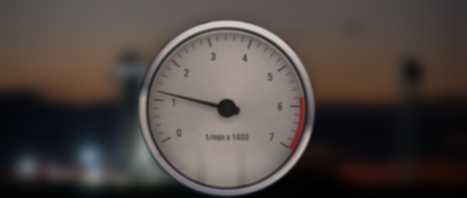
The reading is **1200** rpm
